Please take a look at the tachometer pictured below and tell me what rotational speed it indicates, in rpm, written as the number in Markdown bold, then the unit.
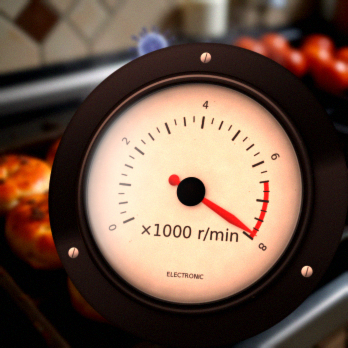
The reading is **7875** rpm
